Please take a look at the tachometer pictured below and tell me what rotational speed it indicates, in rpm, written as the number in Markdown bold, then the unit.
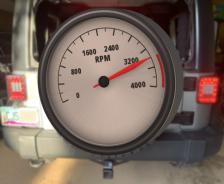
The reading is **3400** rpm
